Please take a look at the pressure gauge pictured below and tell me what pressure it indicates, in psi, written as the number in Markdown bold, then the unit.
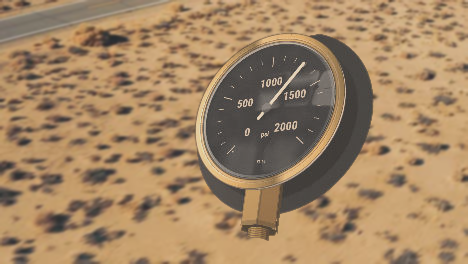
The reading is **1300** psi
